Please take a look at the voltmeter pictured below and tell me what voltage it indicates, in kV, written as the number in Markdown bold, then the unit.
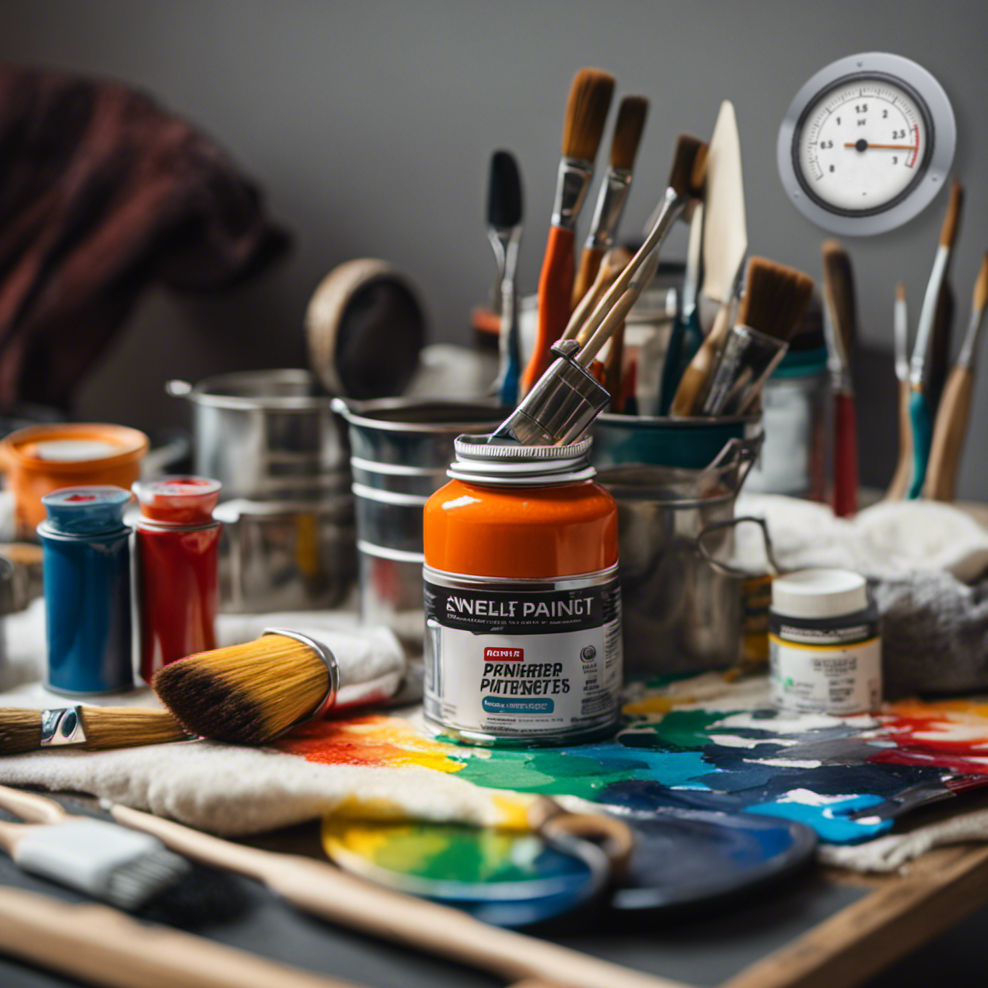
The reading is **2.75** kV
